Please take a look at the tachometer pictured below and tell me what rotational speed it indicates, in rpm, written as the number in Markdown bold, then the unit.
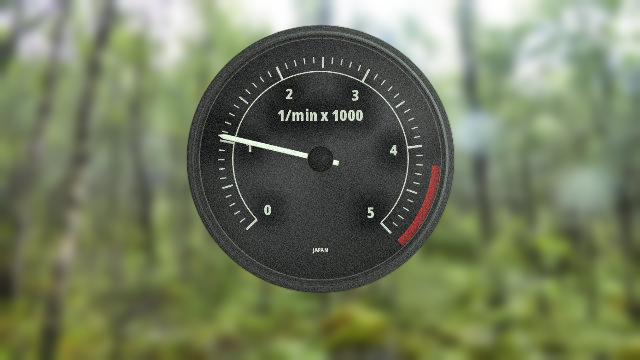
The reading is **1050** rpm
